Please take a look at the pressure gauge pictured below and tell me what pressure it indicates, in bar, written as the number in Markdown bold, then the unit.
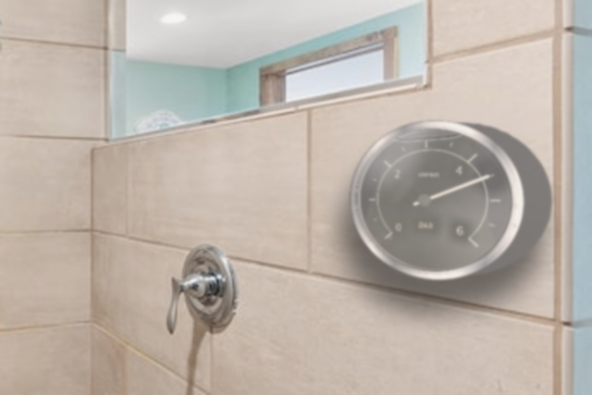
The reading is **4.5** bar
